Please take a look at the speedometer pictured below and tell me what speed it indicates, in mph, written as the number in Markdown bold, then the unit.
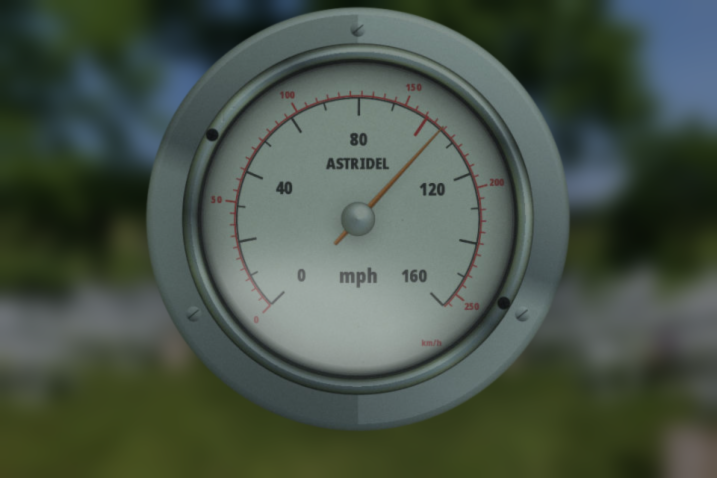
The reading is **105** mph
